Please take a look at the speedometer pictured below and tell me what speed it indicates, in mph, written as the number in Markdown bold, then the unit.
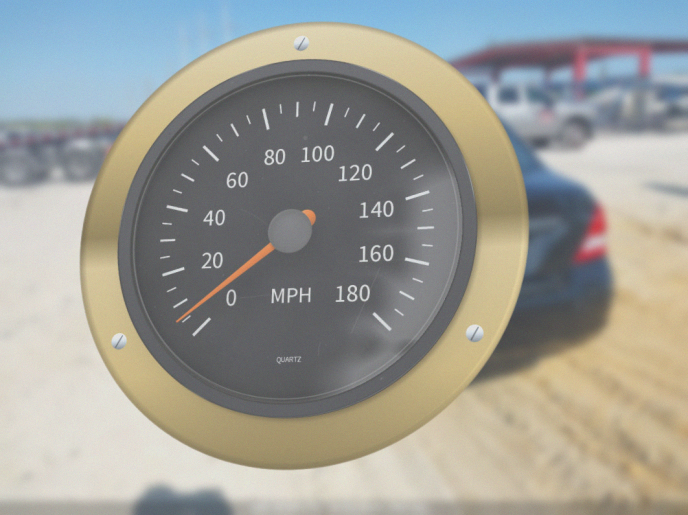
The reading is **5** mph
